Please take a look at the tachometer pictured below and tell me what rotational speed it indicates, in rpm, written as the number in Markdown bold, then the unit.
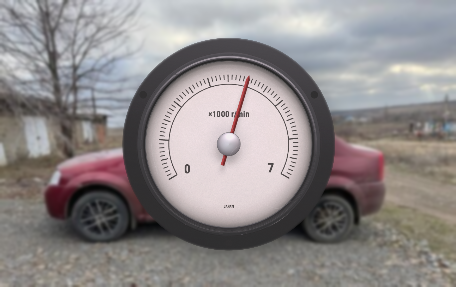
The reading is **4000** rpm
